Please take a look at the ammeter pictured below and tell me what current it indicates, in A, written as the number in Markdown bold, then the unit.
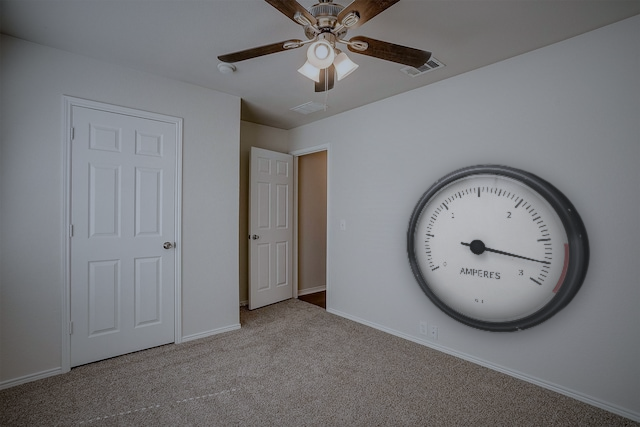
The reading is **2.75** A
